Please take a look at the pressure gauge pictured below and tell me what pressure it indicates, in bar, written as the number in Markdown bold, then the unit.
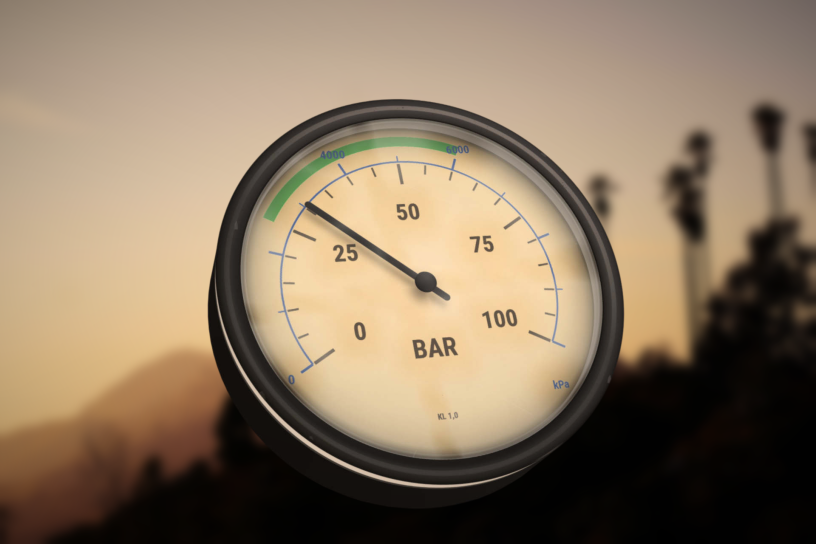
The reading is **30** bar
